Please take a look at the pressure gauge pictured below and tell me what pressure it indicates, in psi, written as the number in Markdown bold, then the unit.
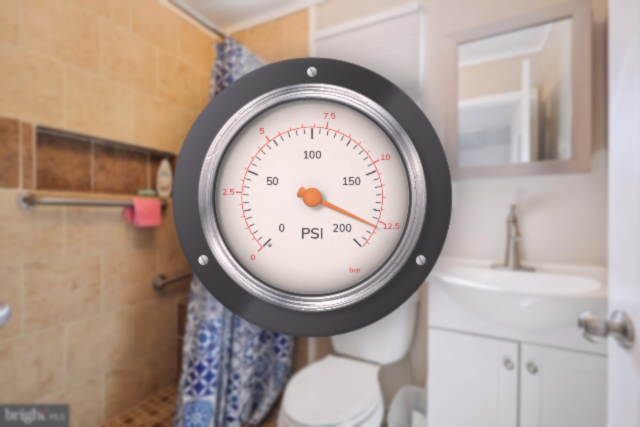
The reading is **185** psi
